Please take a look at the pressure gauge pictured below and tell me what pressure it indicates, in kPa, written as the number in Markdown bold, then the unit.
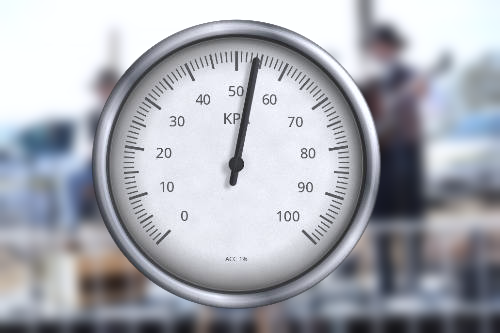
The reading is **54** kPa
